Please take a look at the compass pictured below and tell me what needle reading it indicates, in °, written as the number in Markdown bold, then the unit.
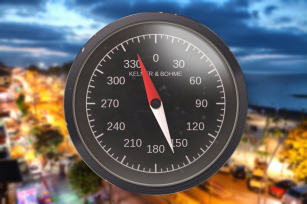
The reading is **340** °
